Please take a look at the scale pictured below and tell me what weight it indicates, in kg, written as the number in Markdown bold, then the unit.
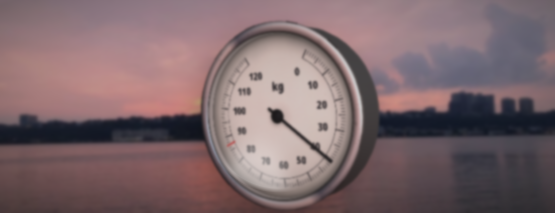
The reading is **40** kg
